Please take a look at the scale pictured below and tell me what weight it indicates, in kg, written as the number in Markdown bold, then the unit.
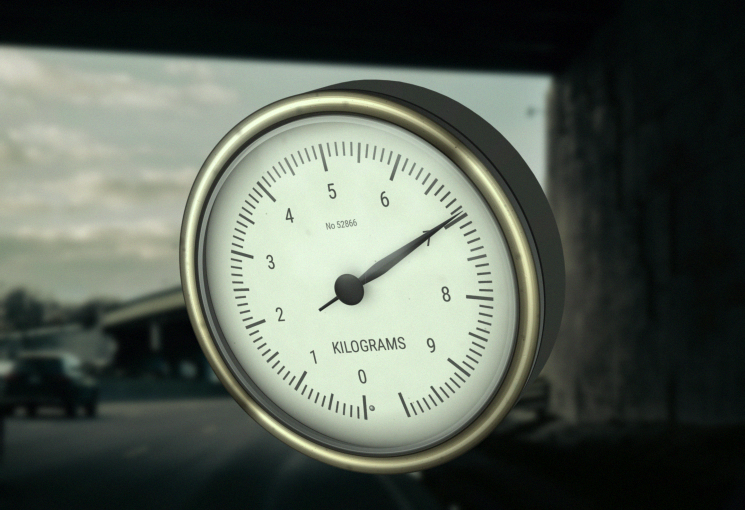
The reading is **6.95** kg
